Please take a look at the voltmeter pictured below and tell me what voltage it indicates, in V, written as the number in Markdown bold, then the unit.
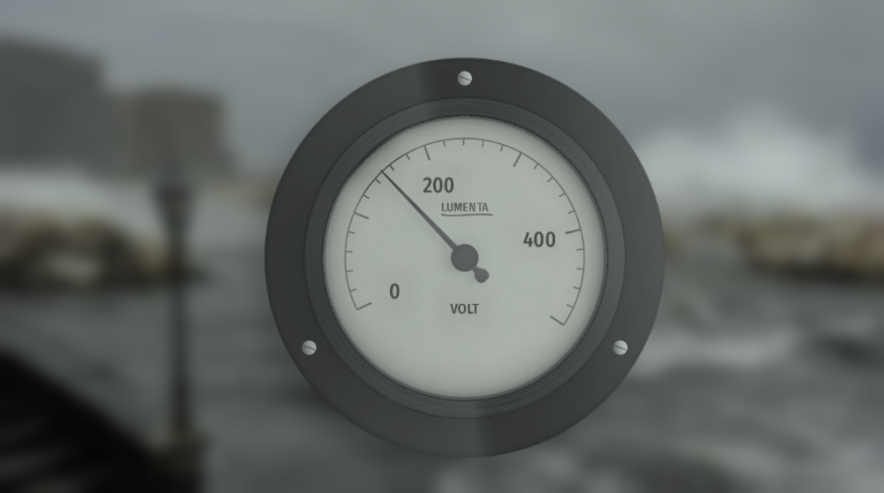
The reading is **150** V
